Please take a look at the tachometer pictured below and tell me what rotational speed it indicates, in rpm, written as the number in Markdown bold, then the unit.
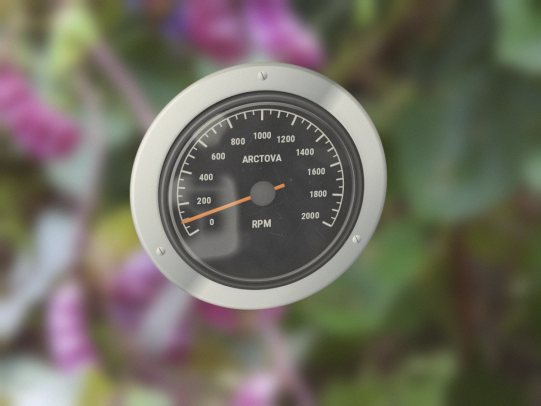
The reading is **100** rpm
